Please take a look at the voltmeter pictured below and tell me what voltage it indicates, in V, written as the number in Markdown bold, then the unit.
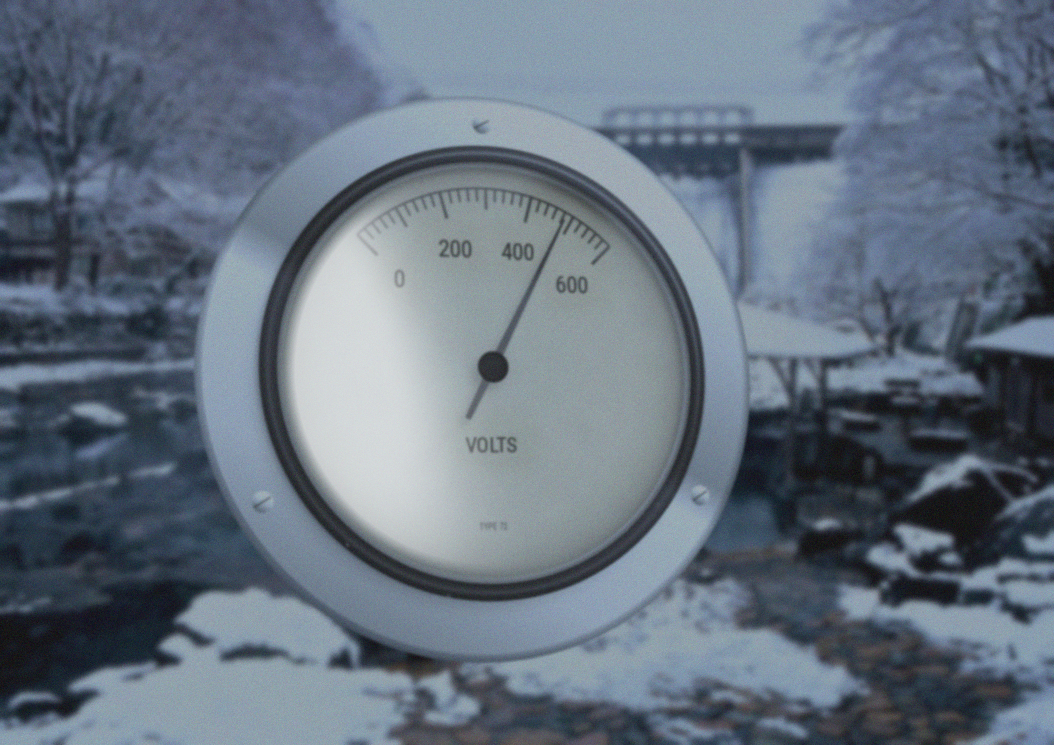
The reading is **480** V
